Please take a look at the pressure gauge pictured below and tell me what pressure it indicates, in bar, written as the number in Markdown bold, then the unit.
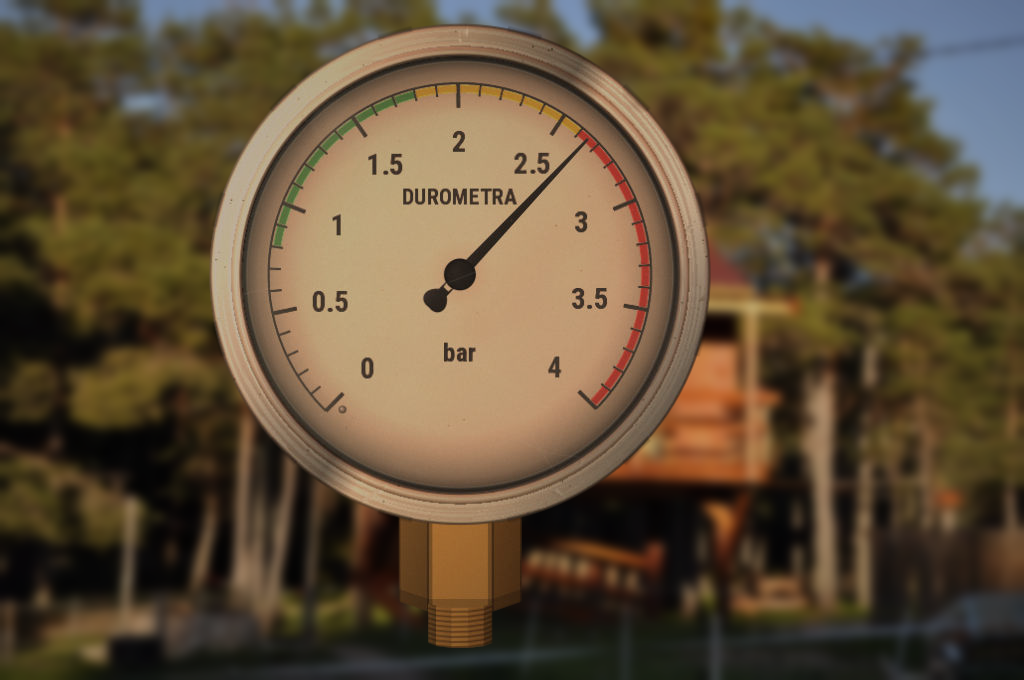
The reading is **2.65** bar
